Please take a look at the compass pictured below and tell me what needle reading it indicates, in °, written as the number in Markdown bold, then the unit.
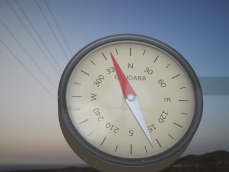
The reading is **337.5** °
